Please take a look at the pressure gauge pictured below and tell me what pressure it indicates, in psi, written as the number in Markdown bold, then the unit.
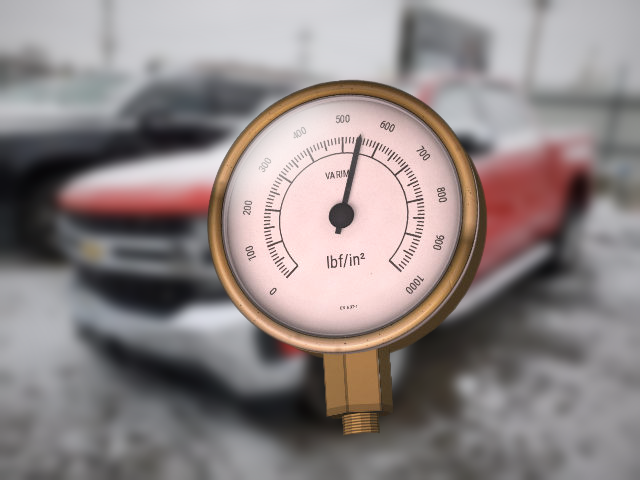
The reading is **550** psi
